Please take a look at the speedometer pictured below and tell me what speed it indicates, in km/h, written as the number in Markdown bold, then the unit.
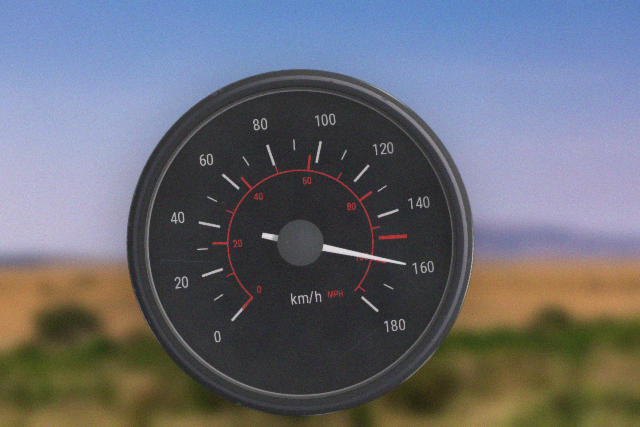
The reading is **160** km/h
